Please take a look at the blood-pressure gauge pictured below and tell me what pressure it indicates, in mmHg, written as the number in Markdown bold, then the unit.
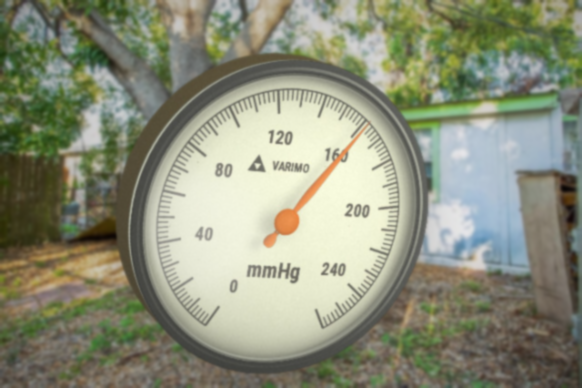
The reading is **160** mmHg
